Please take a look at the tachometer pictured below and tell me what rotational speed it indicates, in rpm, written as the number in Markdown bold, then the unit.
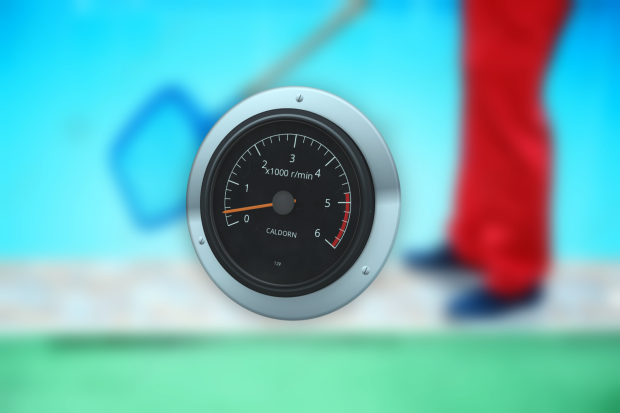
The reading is **300** rpm
